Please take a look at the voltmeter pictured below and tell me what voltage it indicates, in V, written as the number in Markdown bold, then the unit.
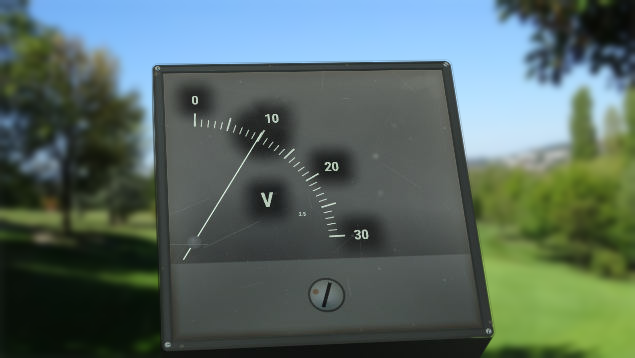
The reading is **10** V
